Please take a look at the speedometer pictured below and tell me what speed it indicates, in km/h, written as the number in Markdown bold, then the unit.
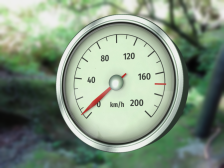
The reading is **5** km/h
